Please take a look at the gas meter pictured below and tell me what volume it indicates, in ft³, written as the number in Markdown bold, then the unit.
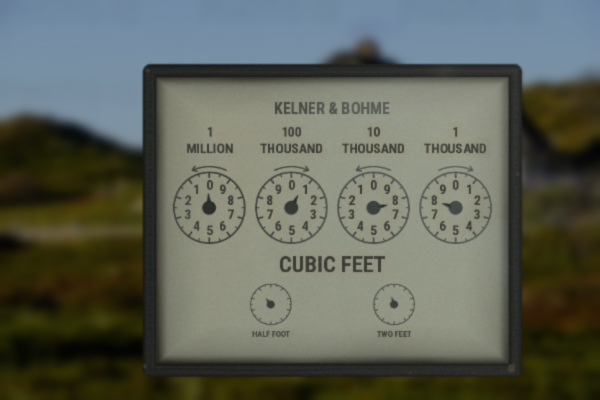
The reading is **7800** ft³
